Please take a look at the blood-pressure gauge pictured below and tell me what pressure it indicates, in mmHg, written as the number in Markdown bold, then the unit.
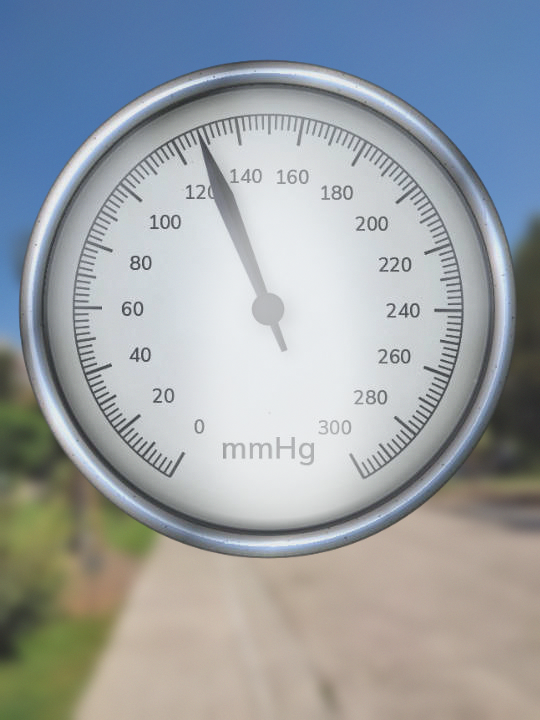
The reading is **128** mmHg
